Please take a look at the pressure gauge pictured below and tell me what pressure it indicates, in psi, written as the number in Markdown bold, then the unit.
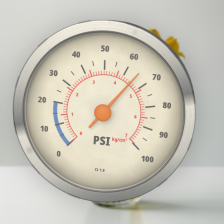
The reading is **65** psi
